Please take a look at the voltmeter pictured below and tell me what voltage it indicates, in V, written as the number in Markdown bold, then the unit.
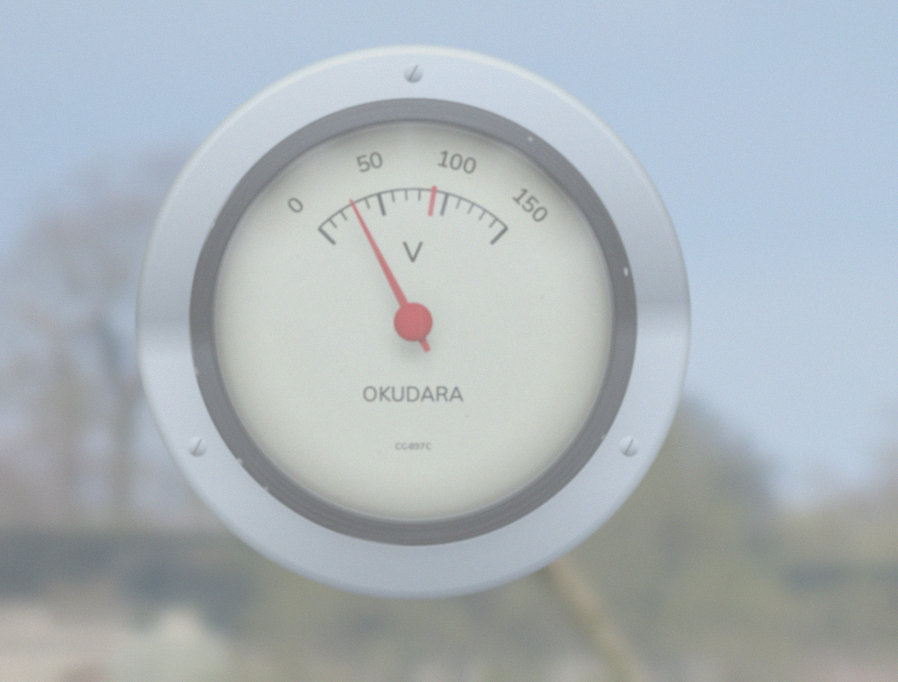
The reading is **30** V
